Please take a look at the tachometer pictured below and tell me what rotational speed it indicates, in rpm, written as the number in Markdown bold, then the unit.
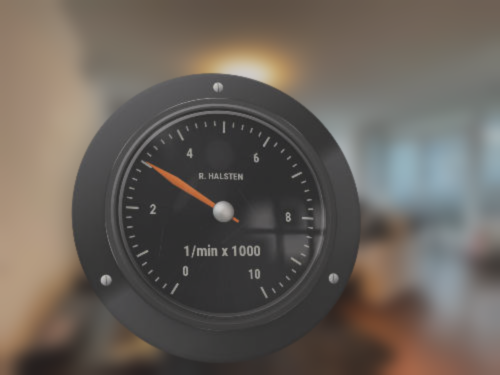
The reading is **3000** rpm
